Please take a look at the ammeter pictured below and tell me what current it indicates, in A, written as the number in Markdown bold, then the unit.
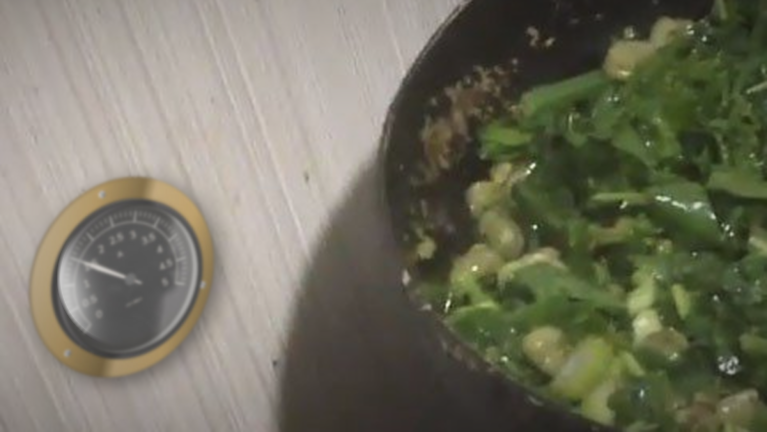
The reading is **1.5** A
